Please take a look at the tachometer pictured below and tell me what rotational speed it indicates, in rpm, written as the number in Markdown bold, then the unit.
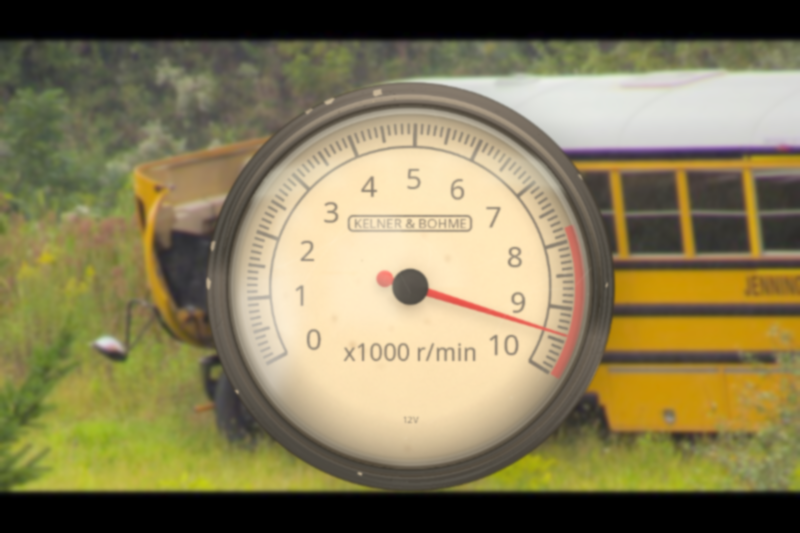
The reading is **9400** rpm
